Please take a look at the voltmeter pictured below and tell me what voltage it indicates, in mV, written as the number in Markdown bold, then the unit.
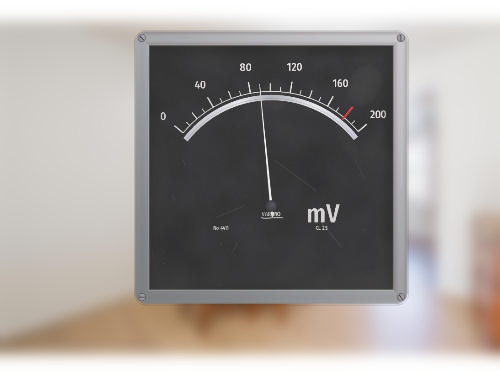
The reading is **90** mV
